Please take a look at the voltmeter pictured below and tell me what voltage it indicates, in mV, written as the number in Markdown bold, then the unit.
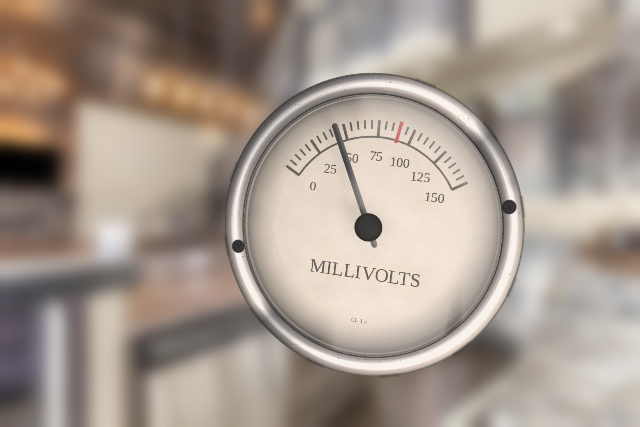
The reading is **45** mV
